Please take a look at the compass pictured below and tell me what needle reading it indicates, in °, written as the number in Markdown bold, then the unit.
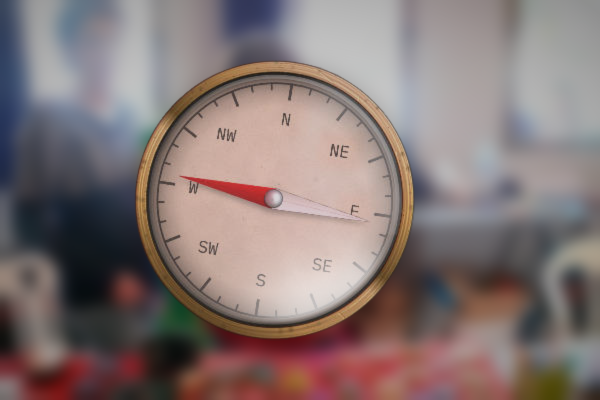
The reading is **275** °
